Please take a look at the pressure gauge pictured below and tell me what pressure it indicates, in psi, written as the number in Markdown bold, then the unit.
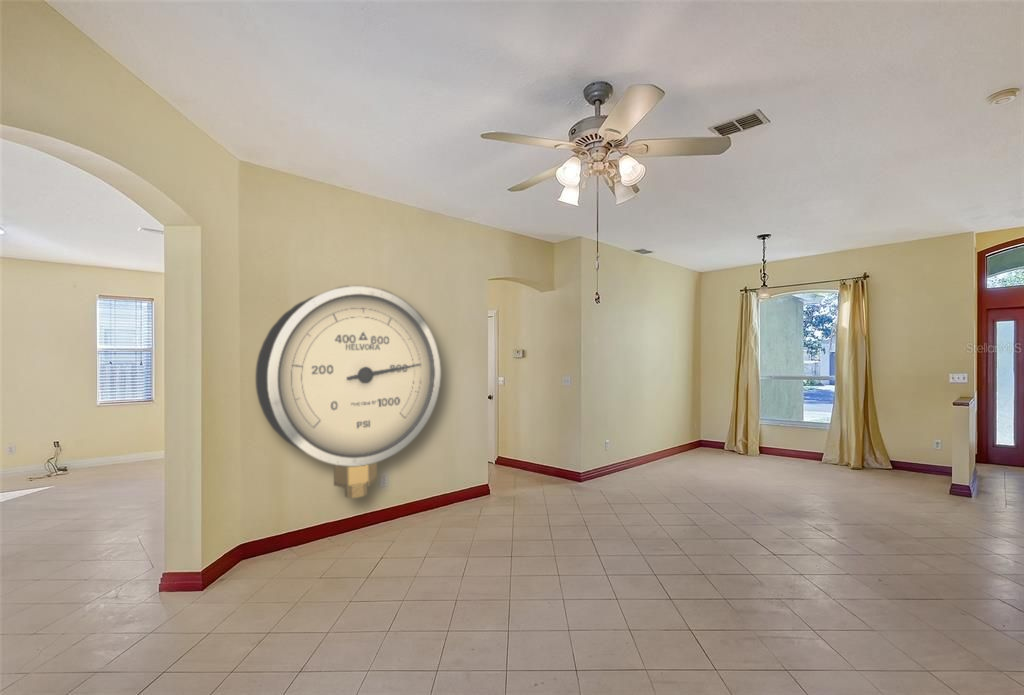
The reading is **800** psi
